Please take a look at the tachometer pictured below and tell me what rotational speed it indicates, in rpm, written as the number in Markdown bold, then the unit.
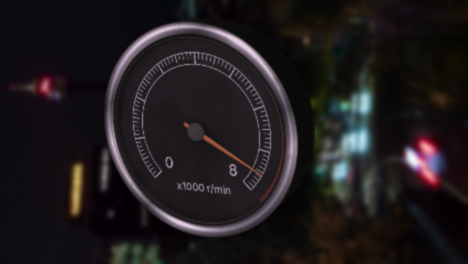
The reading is **7500** rpm
